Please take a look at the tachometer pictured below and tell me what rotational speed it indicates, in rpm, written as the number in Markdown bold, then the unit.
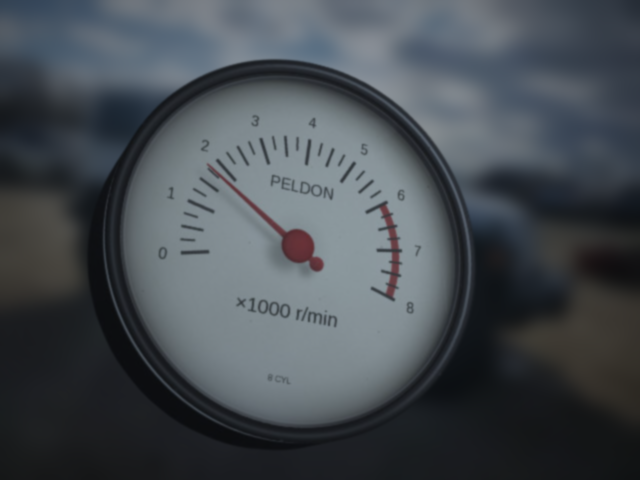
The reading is **1750** rpm
